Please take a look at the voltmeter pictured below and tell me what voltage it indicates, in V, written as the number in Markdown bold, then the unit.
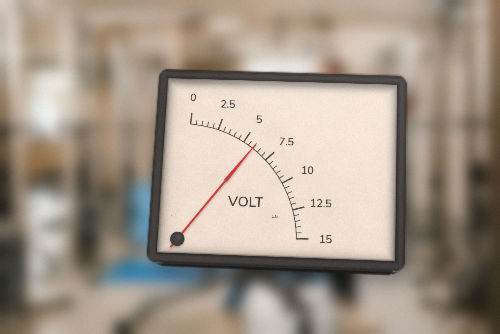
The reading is **6** V
